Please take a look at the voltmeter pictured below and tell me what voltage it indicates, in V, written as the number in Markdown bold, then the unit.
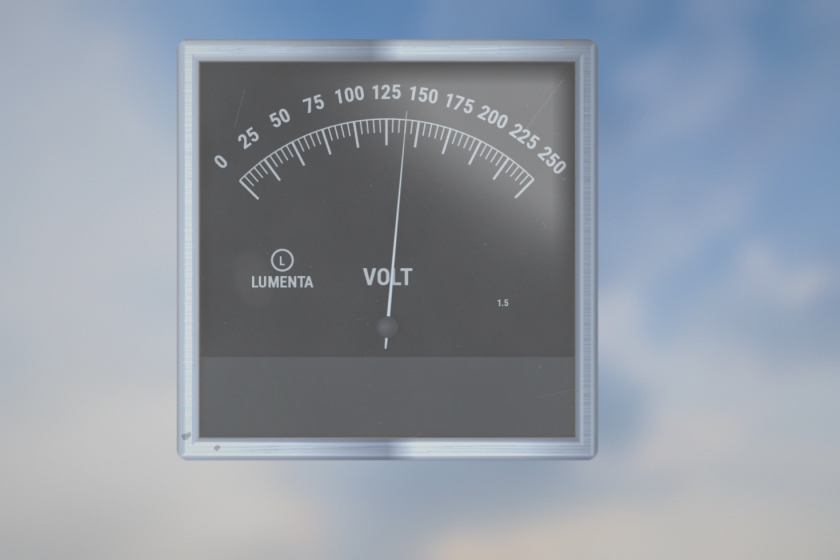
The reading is **140** V
